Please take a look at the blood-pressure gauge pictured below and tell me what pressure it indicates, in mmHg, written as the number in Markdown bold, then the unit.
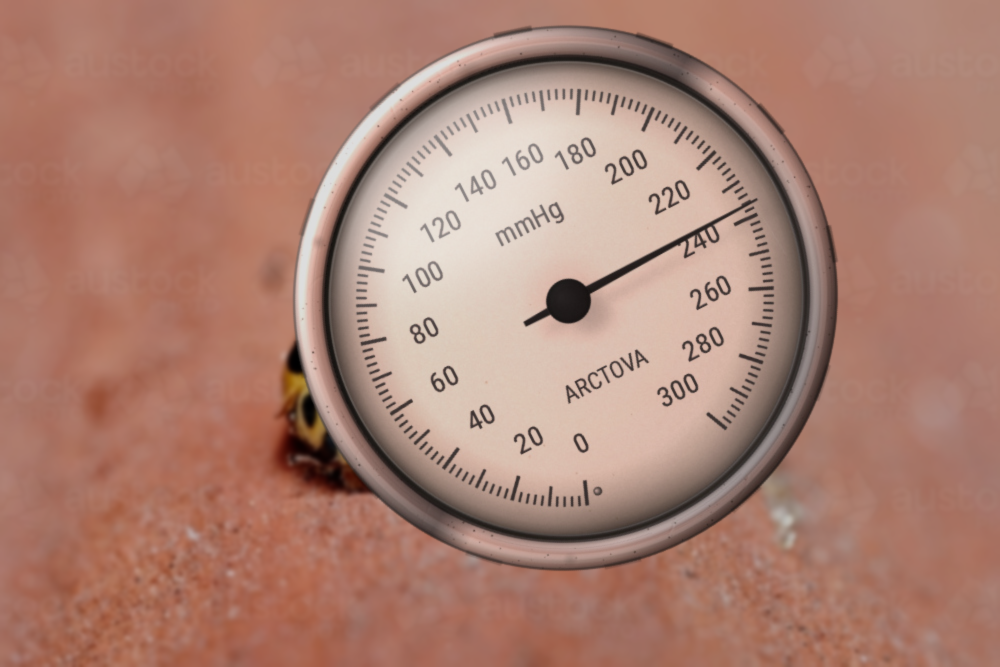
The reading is **236** mmHg
